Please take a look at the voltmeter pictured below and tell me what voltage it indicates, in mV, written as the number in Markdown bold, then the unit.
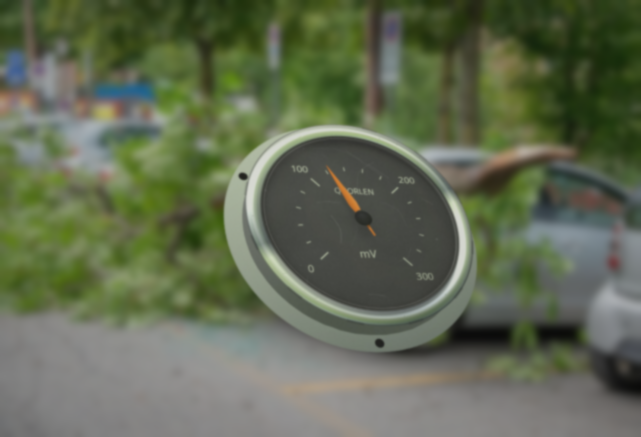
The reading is **120** mV
